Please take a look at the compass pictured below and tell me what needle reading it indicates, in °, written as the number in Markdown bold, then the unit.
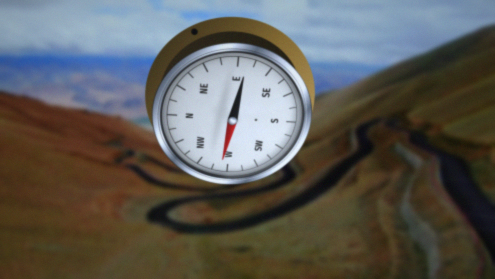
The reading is **277.5** °
